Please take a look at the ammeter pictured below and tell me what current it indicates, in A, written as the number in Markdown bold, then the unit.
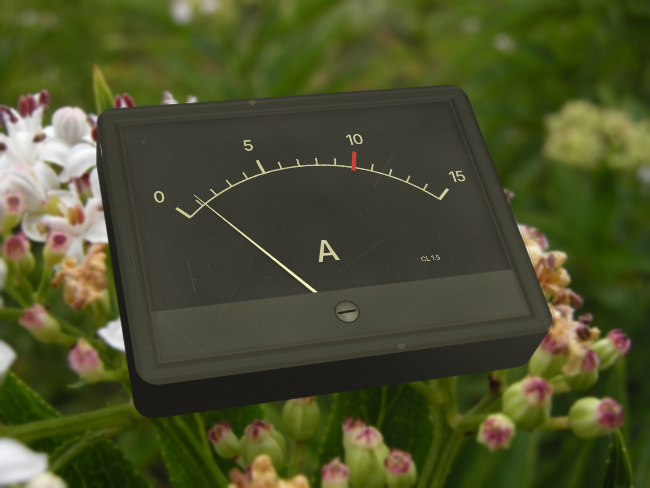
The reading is **1** A
